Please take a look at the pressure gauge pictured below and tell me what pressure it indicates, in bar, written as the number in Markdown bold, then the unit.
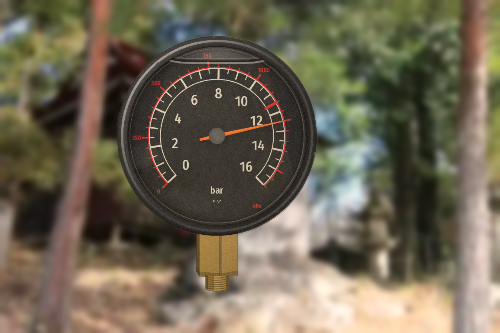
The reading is **12.5** bar
